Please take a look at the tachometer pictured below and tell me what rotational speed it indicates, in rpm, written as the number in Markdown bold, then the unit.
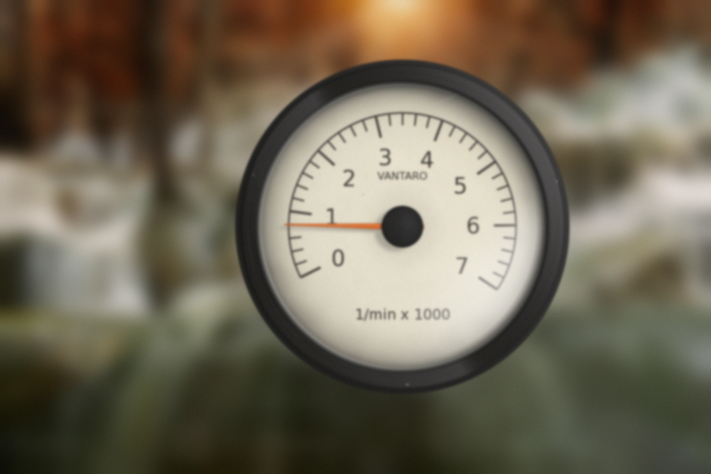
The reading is **800** rpm
